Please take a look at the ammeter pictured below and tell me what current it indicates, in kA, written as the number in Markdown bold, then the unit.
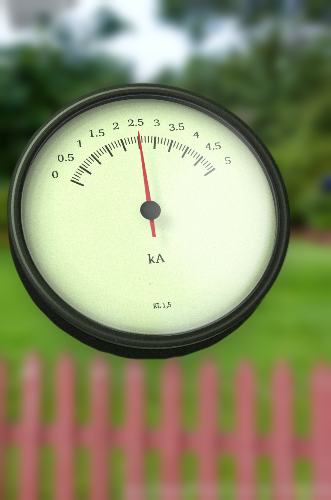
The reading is **2.5** kA
